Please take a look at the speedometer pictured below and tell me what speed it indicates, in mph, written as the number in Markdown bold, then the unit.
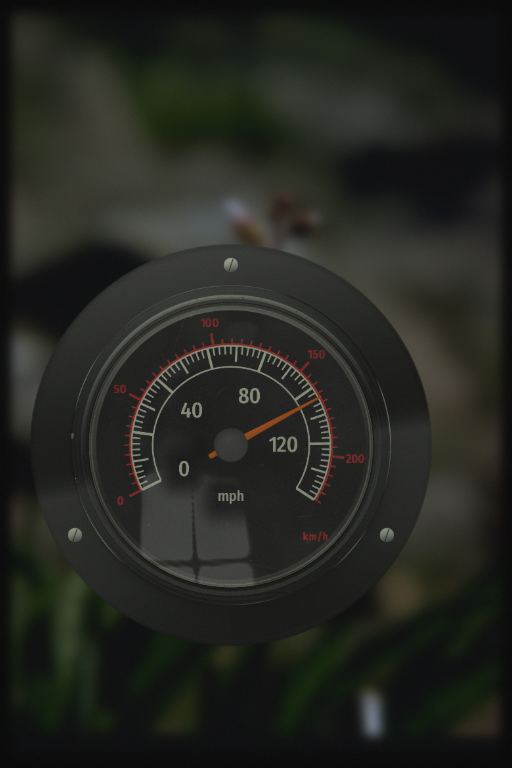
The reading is **104** mph
